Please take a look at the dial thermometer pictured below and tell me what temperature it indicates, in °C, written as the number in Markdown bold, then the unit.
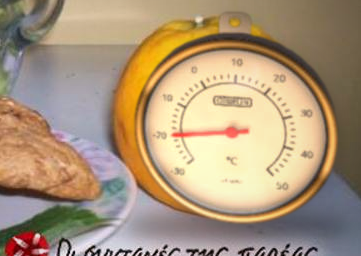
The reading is **-20** °C
